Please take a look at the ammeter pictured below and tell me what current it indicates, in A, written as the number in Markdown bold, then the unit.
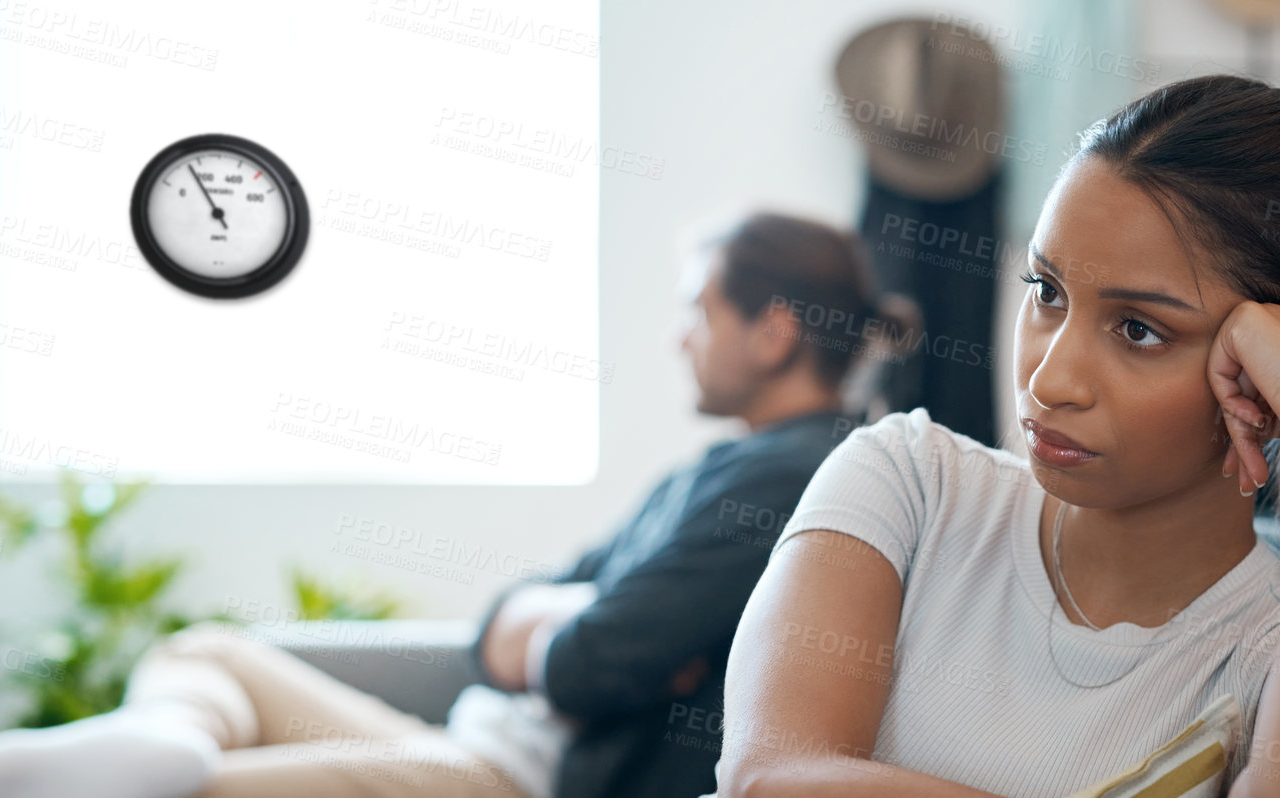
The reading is **150** A
